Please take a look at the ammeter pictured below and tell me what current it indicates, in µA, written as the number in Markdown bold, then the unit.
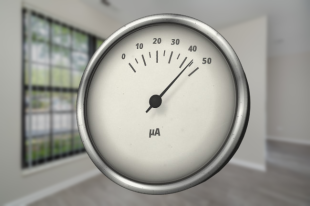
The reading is **45** µA
